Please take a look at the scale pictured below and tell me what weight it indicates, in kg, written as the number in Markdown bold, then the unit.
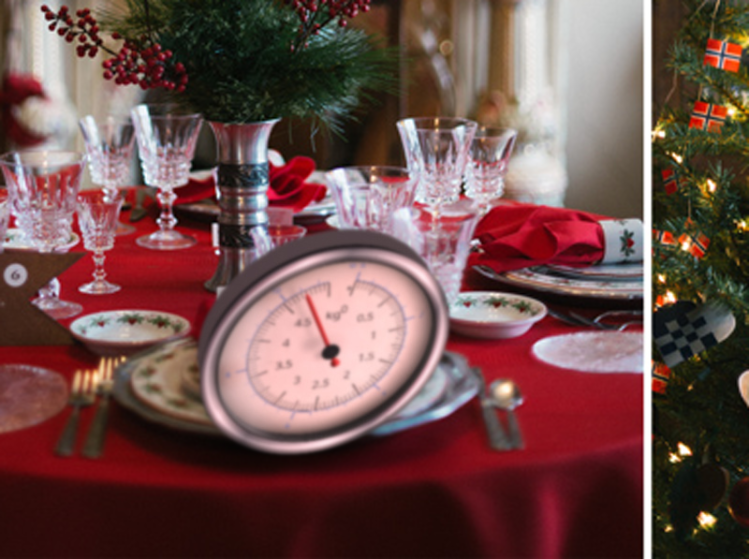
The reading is **4.75** kg
